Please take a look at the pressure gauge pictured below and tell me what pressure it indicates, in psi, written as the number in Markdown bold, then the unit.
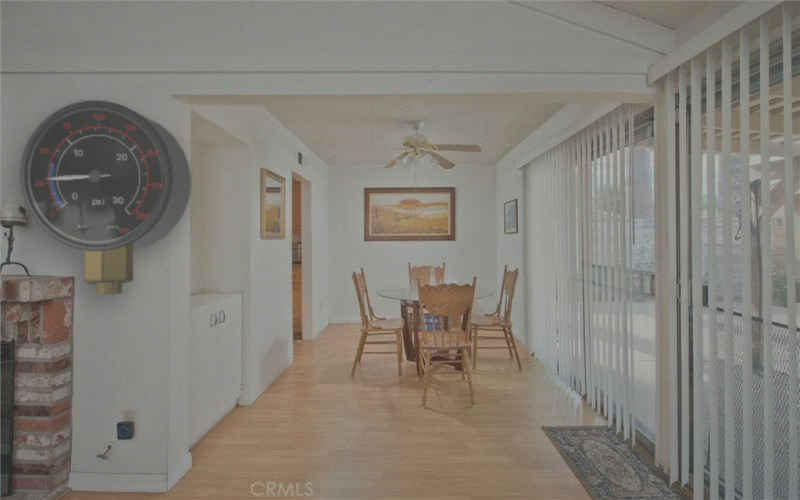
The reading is **4** psi
